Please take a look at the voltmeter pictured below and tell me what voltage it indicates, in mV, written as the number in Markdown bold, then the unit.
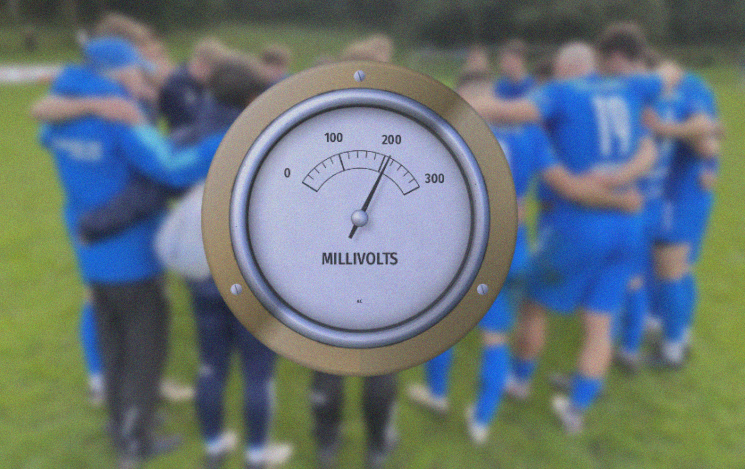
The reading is **210** mV
